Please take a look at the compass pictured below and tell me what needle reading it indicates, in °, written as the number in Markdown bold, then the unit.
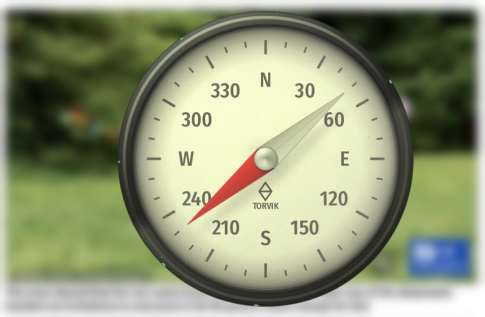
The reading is **230** °
